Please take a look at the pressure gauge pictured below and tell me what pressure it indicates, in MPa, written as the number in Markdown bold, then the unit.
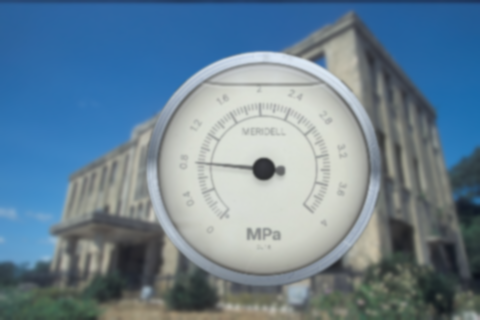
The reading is **0.8** MPa
